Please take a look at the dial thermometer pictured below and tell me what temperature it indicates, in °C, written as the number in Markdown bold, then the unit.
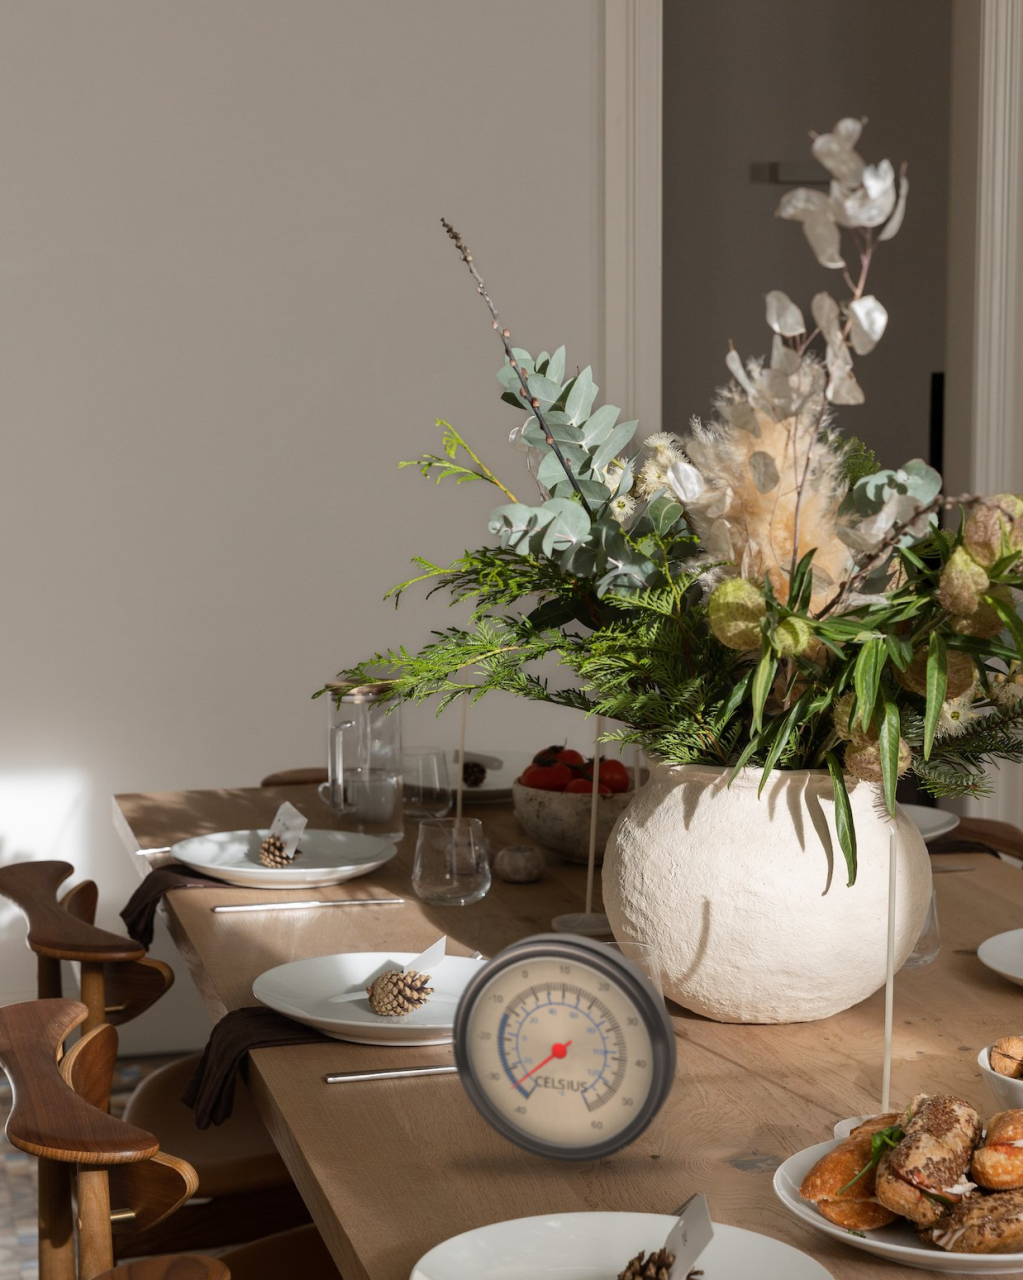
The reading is **-35** °C
